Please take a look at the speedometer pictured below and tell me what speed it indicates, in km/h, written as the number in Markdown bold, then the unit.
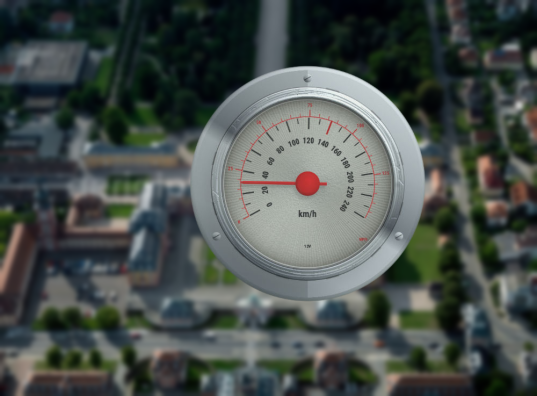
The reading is **30** km/h
